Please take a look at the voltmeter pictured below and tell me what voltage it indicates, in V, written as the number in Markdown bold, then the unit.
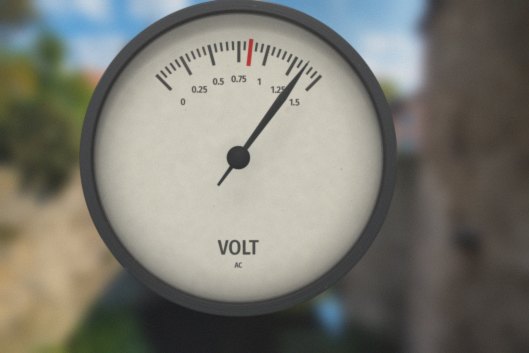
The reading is **1.35** V
